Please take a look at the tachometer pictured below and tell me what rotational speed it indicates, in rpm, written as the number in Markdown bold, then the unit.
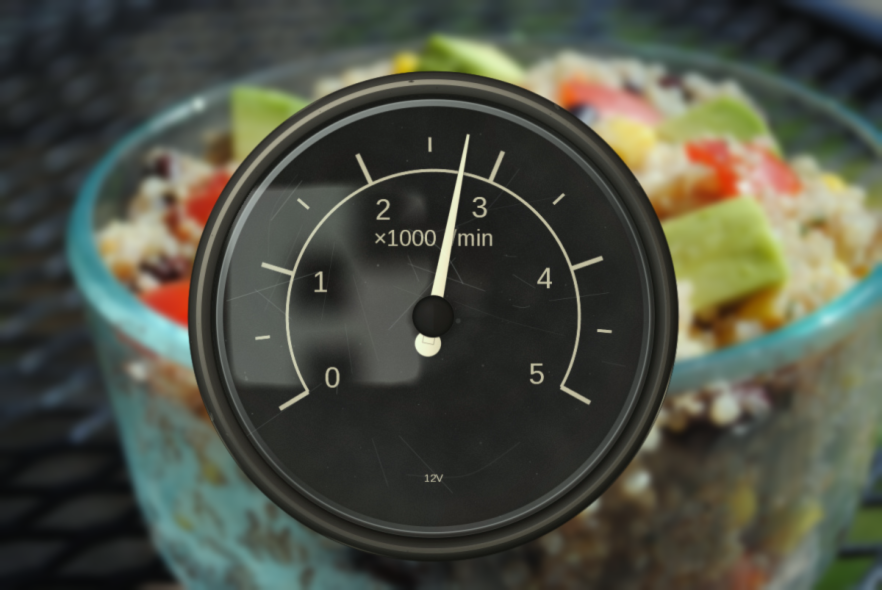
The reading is **2750** rpm
